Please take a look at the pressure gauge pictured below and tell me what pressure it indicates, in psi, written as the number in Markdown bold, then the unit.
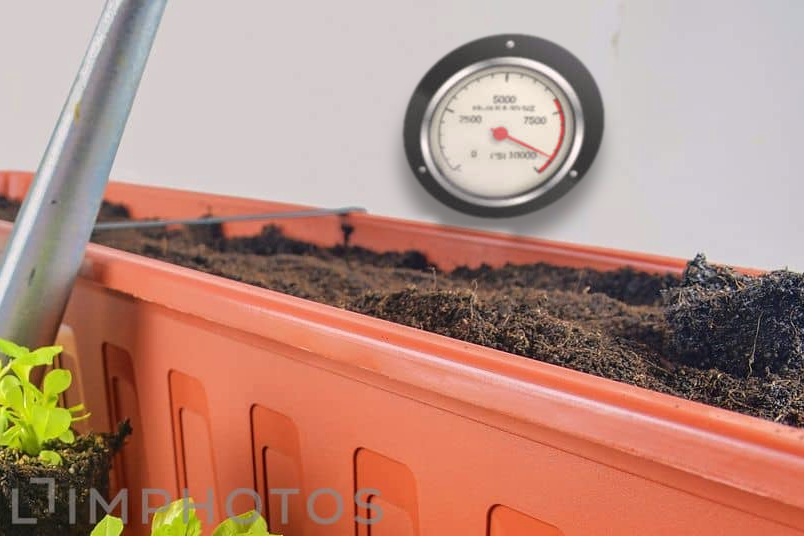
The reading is **9250** psi
